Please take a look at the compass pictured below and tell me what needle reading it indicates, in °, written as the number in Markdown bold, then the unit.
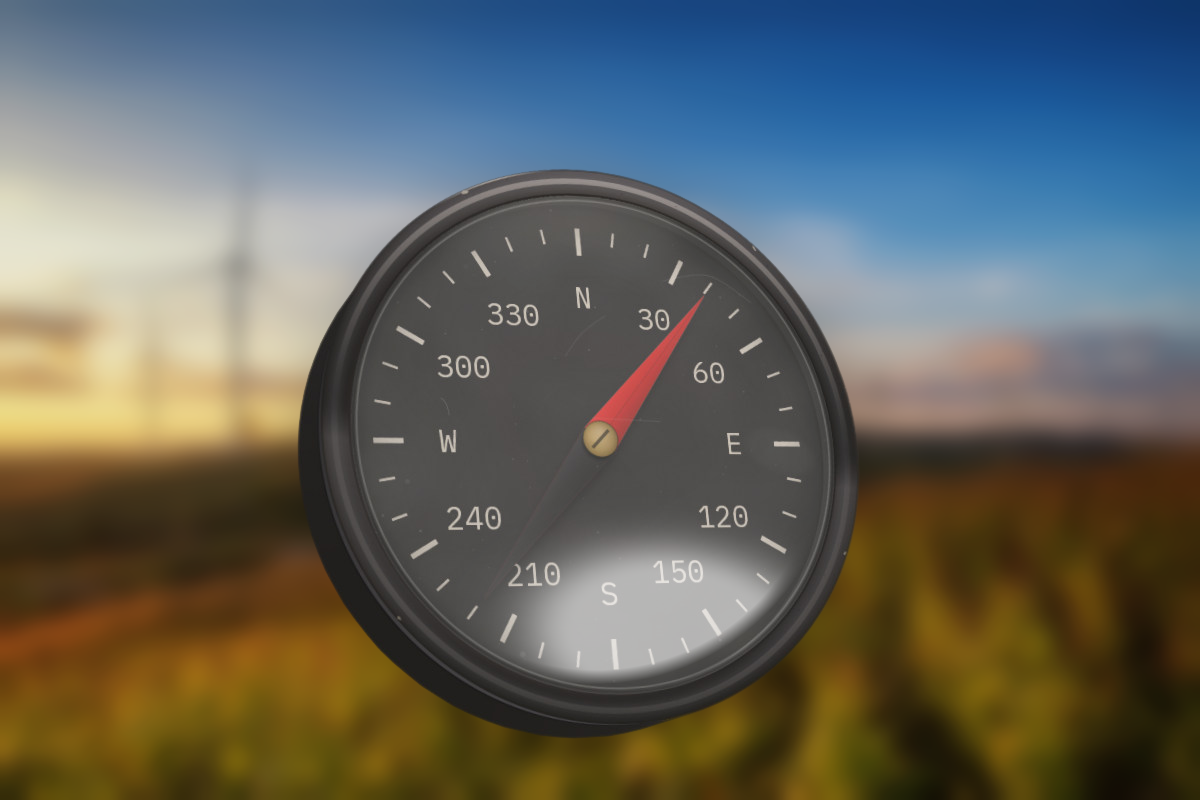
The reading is **40** °
